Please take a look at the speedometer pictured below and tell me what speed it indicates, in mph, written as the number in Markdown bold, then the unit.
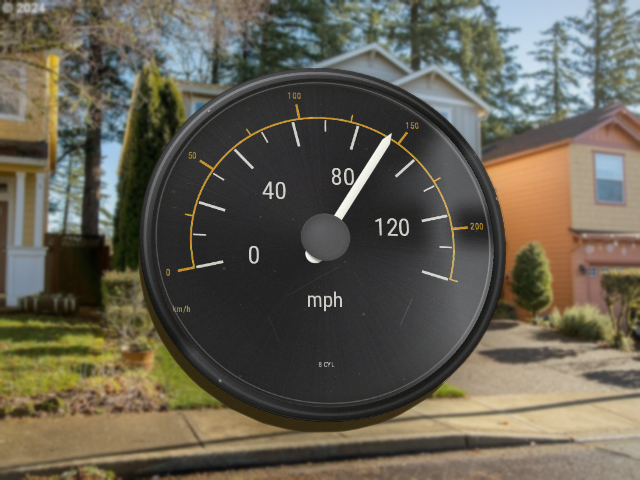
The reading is **90** mph
